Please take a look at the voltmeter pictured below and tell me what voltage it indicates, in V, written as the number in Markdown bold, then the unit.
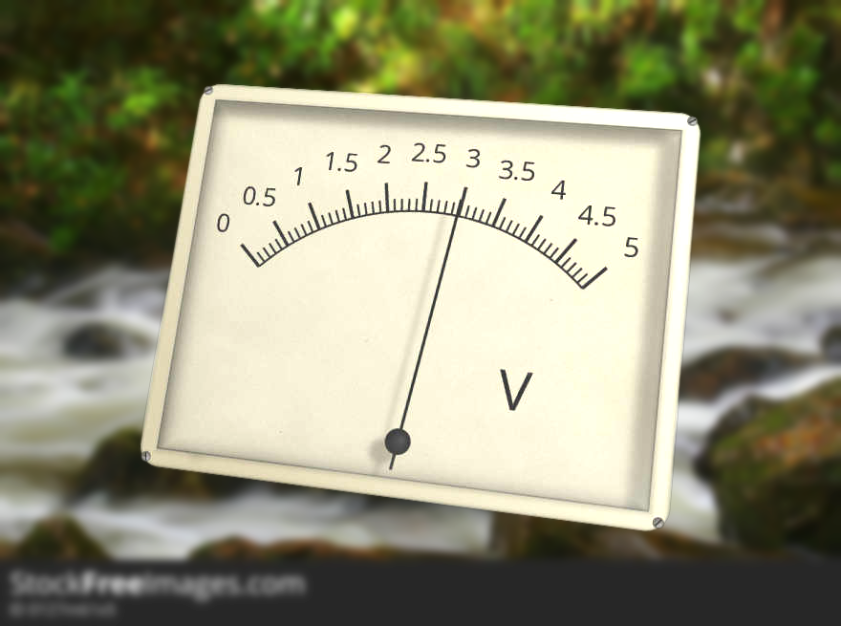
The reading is **3** V
